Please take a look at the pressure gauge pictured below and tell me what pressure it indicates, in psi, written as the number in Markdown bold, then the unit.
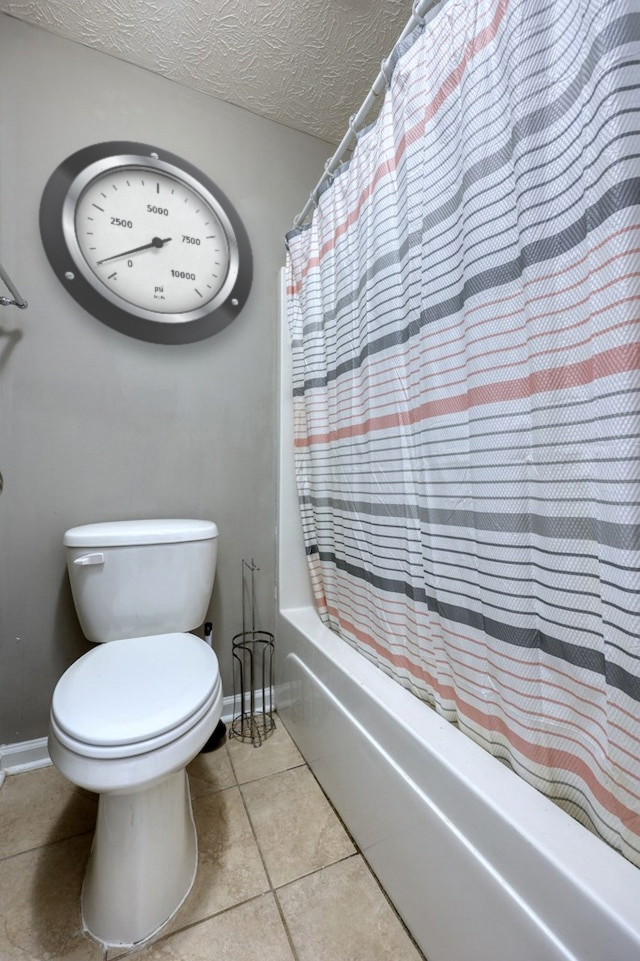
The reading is **500** psi
